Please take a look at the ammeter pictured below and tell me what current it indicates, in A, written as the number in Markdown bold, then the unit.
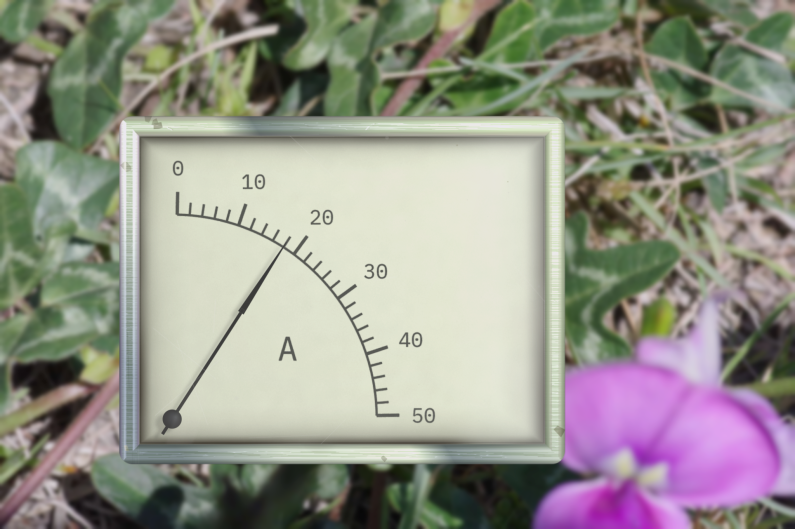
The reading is **18** A
